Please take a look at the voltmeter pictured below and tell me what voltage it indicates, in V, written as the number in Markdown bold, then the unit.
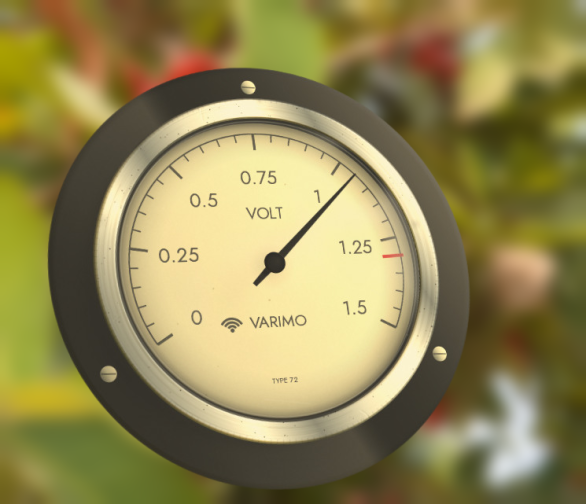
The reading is **1.05** V
